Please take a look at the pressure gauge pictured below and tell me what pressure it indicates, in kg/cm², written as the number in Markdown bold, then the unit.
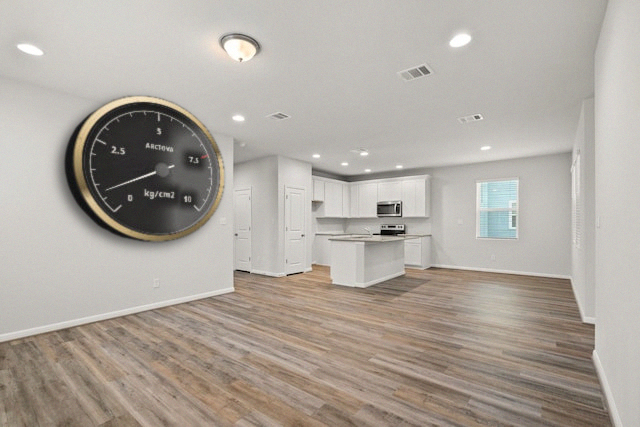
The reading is **0.75** kg/cm²
